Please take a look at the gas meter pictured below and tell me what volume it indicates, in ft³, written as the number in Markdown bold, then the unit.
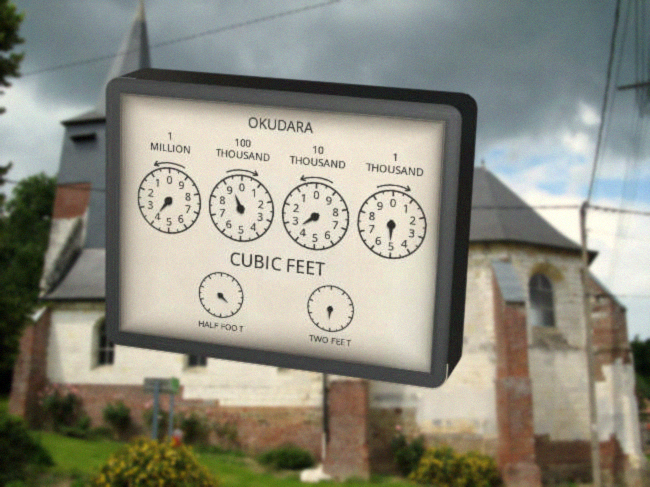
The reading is **393500** ft³
